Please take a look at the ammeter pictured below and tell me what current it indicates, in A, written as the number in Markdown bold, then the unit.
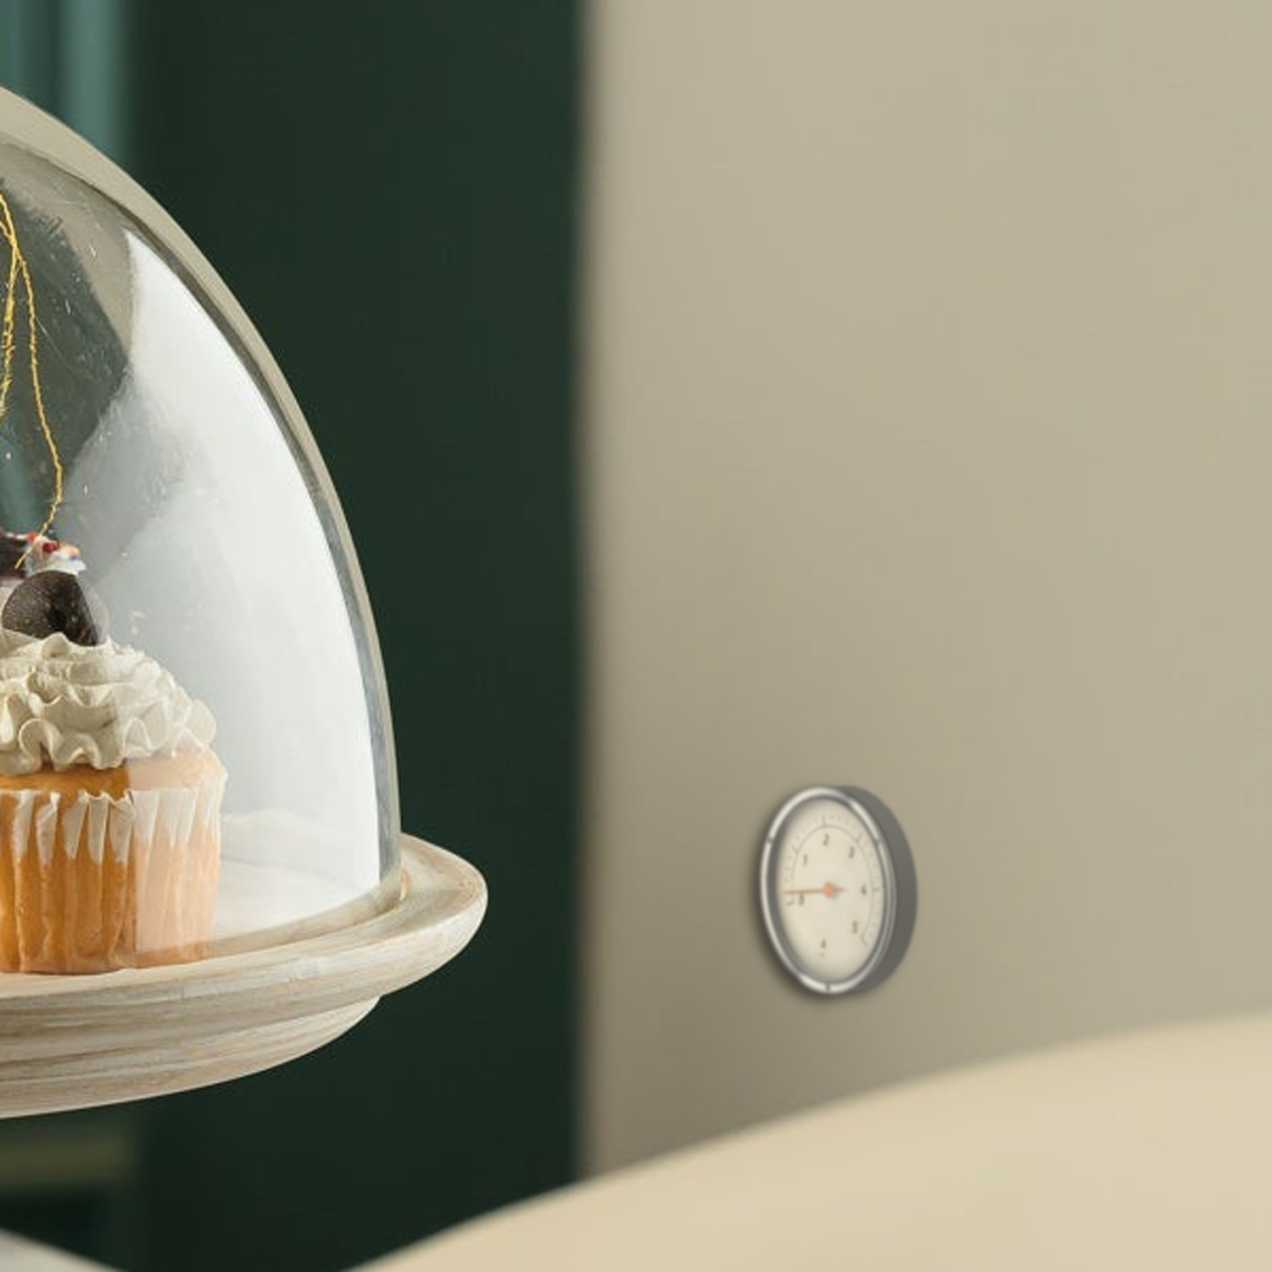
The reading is **0.2** A
